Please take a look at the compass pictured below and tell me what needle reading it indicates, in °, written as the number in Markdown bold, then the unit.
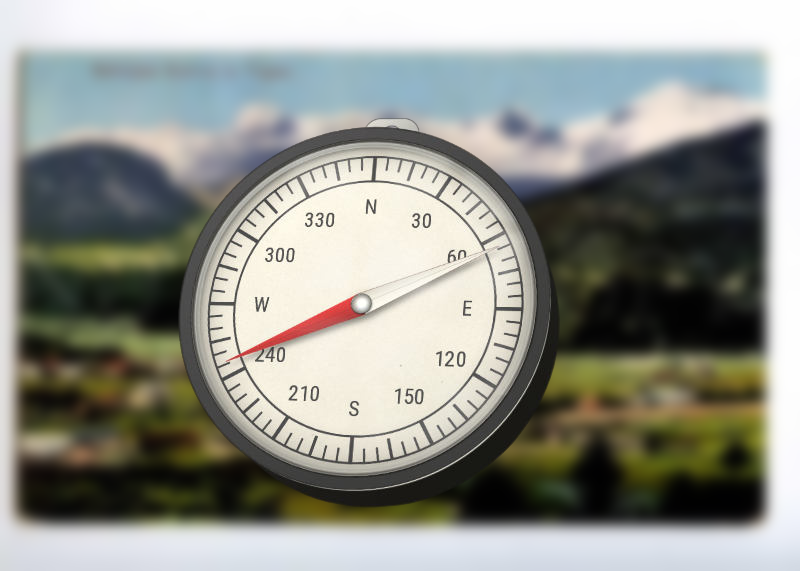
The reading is **245** °
